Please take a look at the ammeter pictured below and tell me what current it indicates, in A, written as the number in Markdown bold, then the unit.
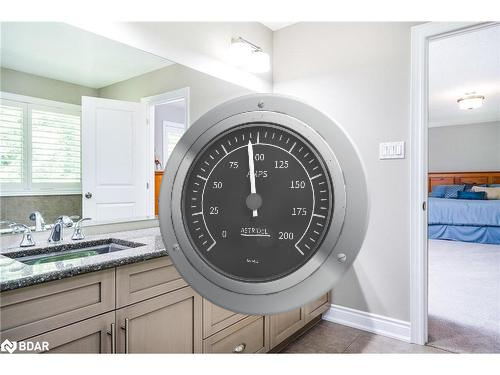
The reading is **95** A
